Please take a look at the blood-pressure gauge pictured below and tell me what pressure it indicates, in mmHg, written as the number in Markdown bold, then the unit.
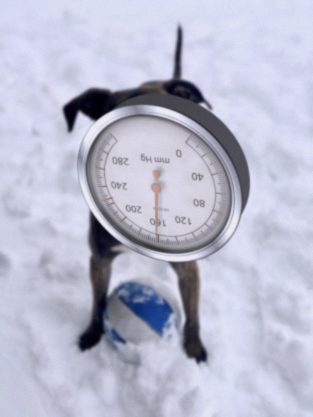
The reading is **160** mmHg
